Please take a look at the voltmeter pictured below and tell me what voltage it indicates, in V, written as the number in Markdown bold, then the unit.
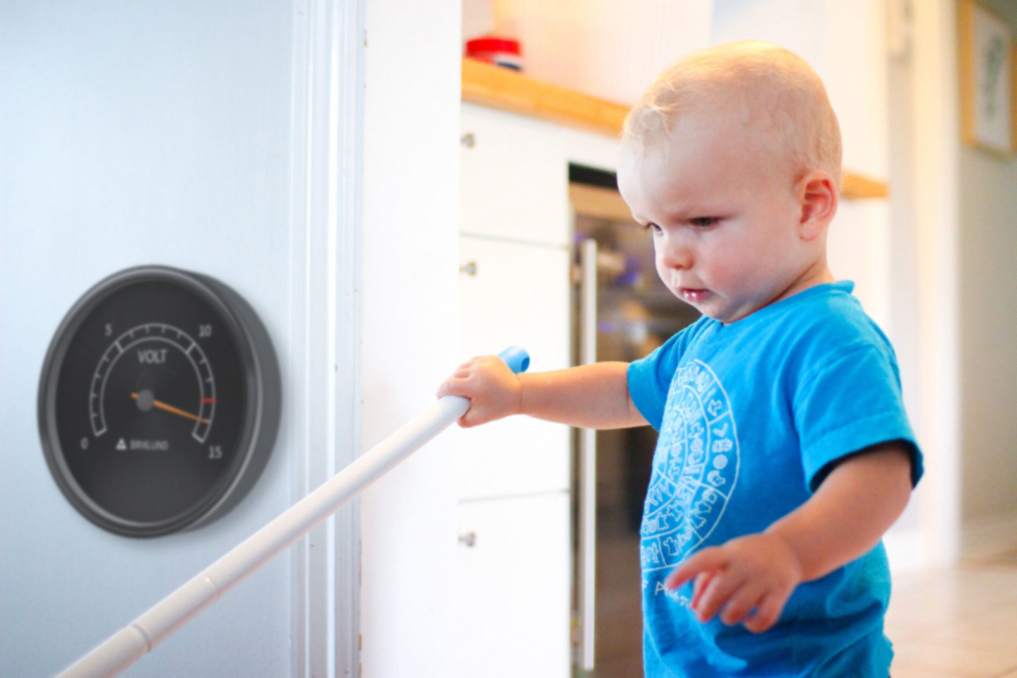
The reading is **14** V
